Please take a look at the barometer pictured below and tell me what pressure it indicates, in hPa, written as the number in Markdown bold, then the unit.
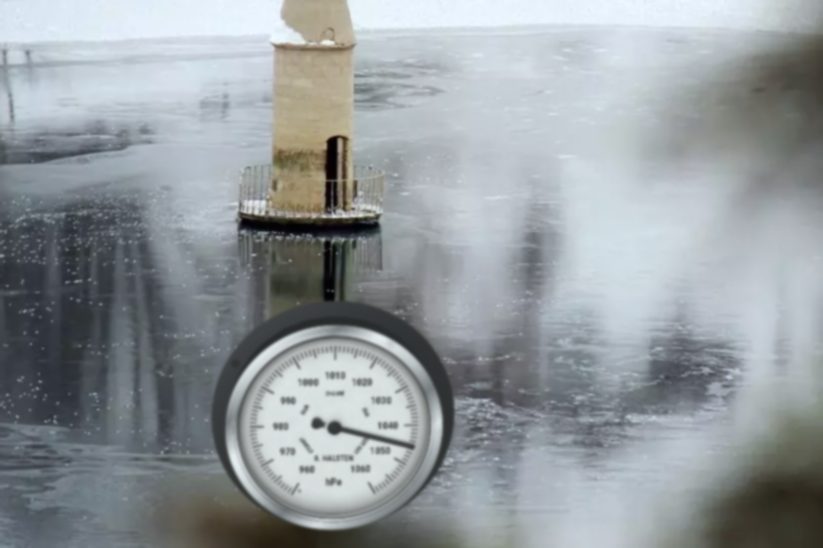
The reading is **1045** hPa
